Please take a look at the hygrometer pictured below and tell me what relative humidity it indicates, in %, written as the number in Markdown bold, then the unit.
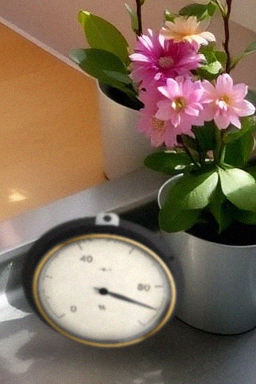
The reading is **90** %
